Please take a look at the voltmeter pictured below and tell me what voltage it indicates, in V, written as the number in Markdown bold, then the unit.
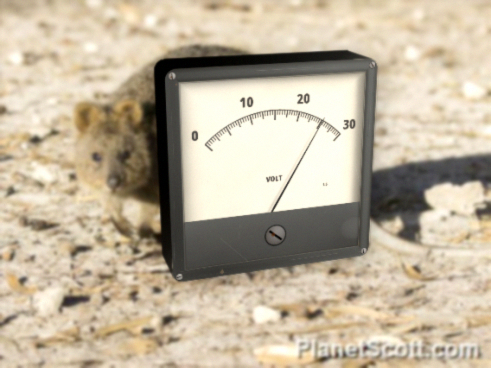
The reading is **25** V
